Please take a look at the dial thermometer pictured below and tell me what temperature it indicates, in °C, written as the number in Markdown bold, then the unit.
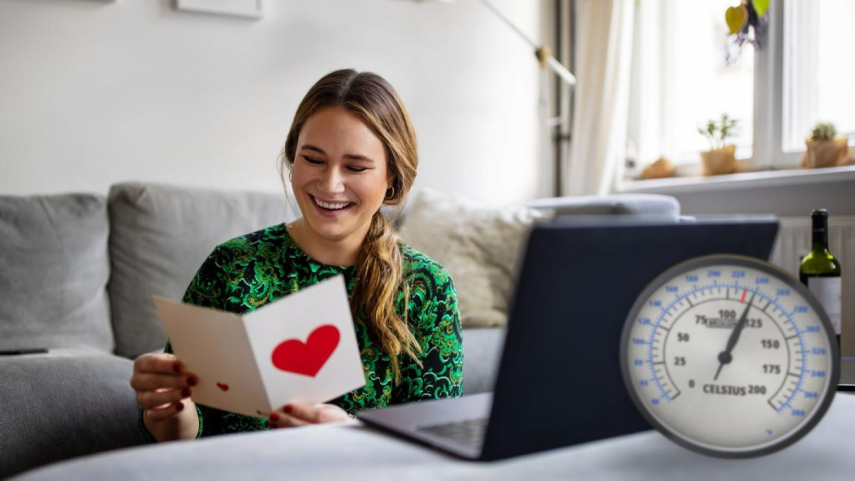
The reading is **115** °C
